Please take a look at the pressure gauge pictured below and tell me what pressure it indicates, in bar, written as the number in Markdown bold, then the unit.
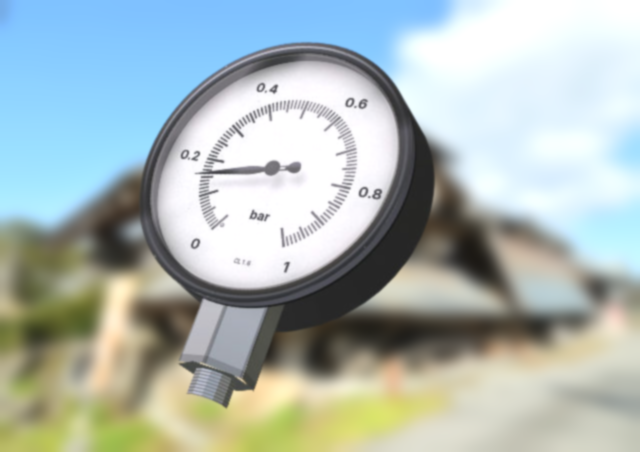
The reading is **0.15** bar
